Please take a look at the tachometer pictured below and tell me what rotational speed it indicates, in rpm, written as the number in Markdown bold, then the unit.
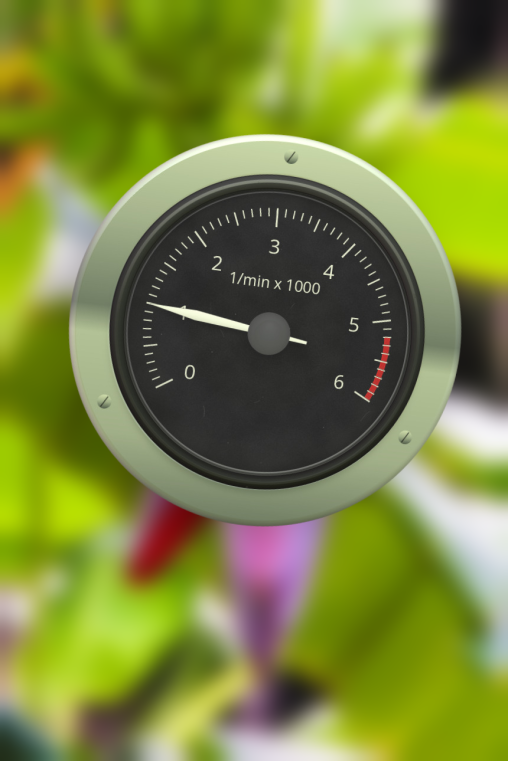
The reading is **1000** rpm
